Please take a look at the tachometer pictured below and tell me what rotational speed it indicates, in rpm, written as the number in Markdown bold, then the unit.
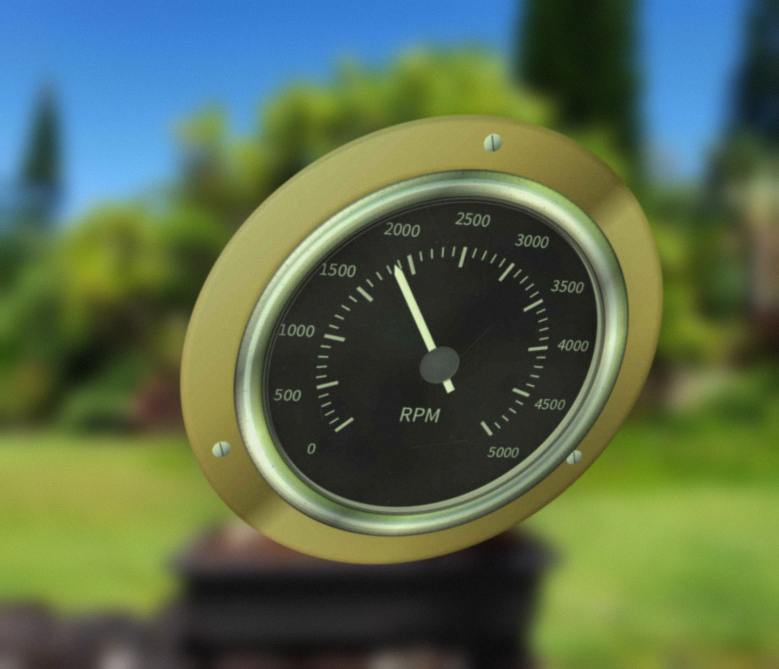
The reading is **1850** rpm
